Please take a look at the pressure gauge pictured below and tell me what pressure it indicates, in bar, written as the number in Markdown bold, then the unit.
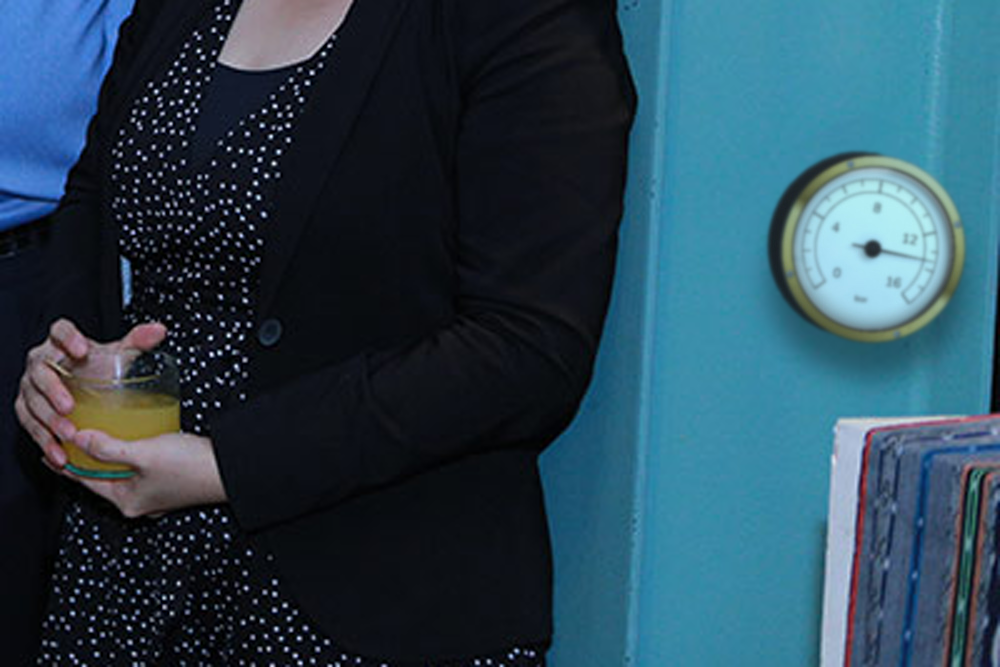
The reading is **13.5** bar
